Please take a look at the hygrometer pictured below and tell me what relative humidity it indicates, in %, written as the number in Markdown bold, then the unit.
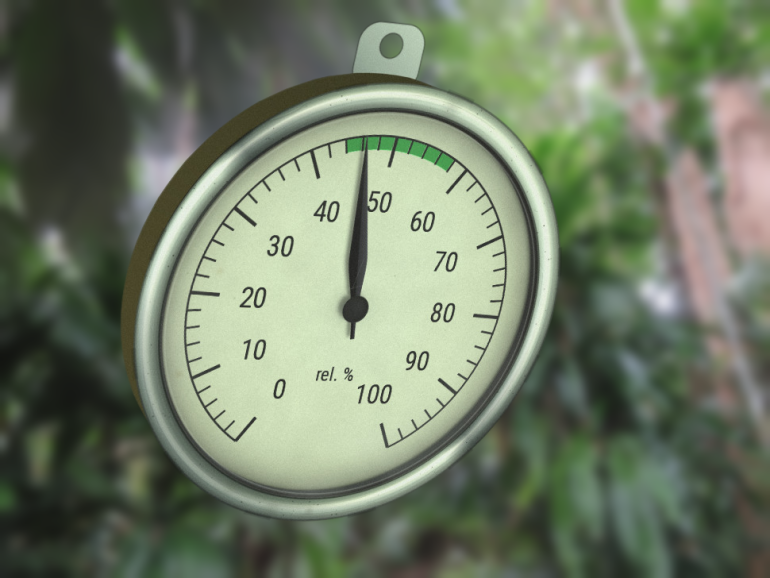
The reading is **46** %
